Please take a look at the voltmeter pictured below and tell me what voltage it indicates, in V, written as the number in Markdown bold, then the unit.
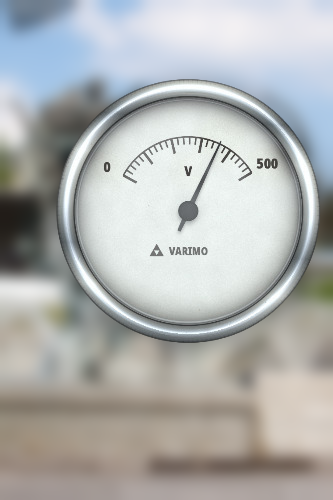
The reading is **360** V
